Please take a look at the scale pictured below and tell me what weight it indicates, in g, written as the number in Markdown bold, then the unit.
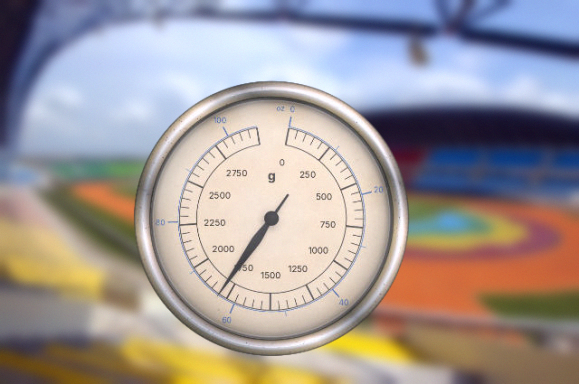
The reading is **1800** g
